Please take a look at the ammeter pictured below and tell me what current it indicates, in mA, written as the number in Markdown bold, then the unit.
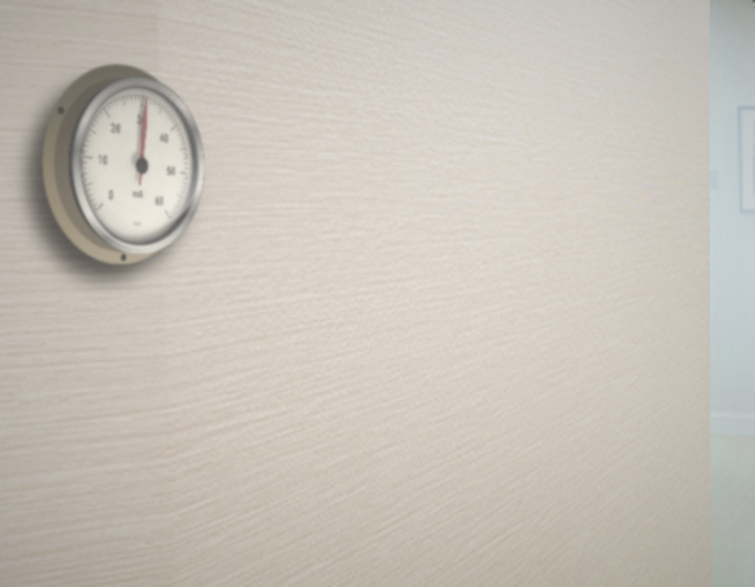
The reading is **30** mA
